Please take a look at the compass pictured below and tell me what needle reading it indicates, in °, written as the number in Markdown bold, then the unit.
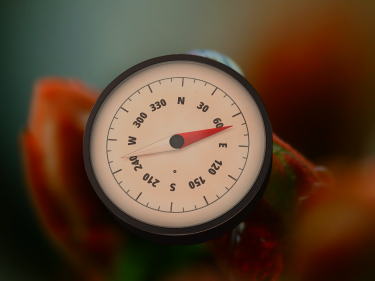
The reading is **70** °
